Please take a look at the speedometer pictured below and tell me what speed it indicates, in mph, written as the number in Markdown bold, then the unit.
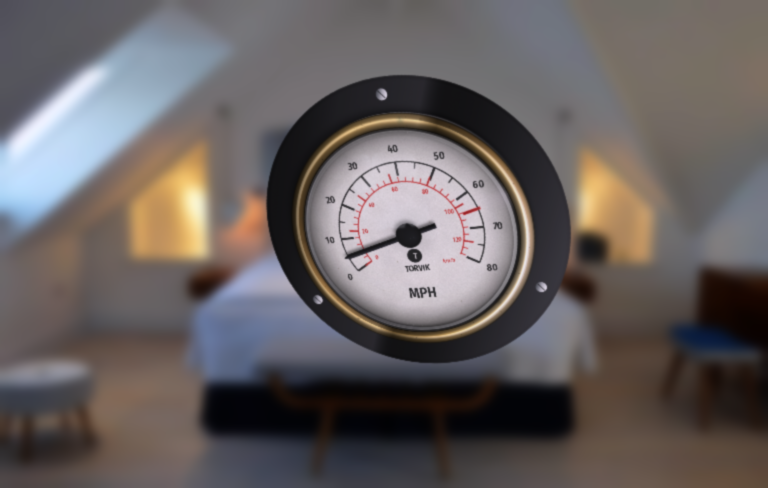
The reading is **5** mph
